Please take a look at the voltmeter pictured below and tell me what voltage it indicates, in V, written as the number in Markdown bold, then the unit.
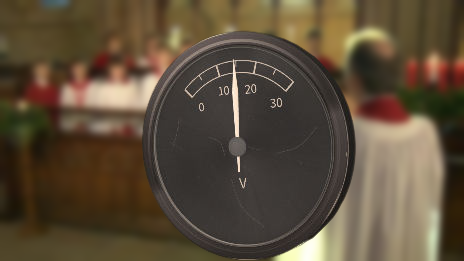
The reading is **15** V
